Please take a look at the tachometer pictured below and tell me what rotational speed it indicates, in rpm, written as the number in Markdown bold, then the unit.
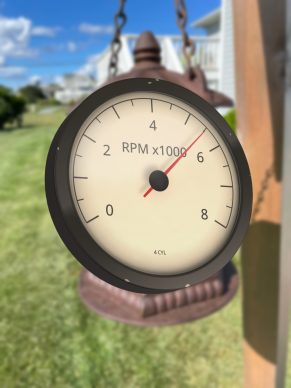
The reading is **5500** rpm
